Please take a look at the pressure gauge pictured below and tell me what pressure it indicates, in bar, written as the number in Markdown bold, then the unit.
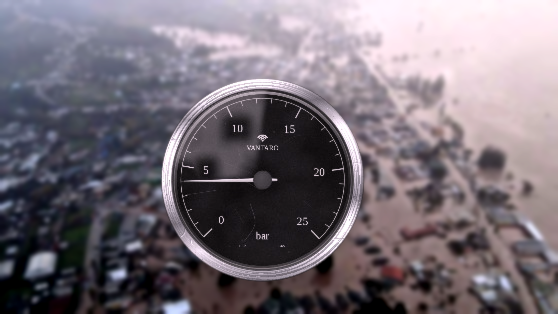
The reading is **4** bar
